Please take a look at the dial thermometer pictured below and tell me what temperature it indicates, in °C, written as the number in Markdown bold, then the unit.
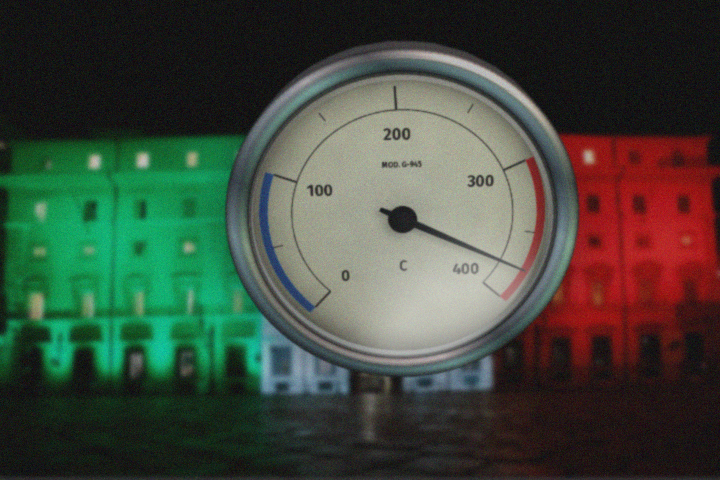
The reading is **375** °C
